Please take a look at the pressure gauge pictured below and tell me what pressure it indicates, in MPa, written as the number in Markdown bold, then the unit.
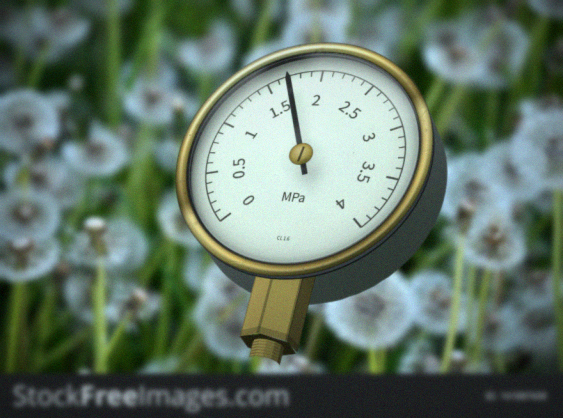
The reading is **1.7** MPa
